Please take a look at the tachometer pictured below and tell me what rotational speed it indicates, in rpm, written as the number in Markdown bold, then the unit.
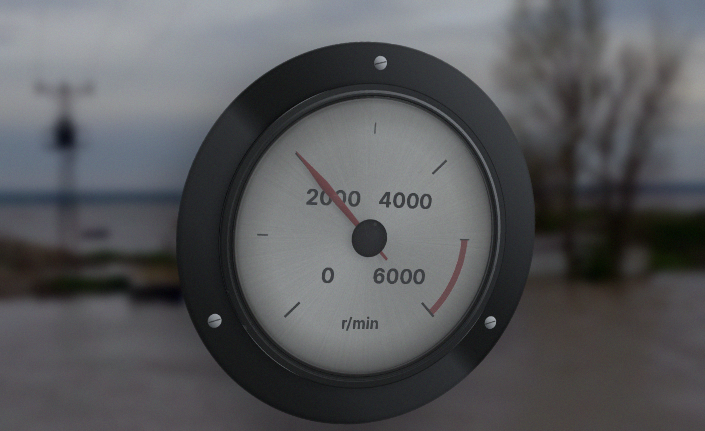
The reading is **2000** rpm
